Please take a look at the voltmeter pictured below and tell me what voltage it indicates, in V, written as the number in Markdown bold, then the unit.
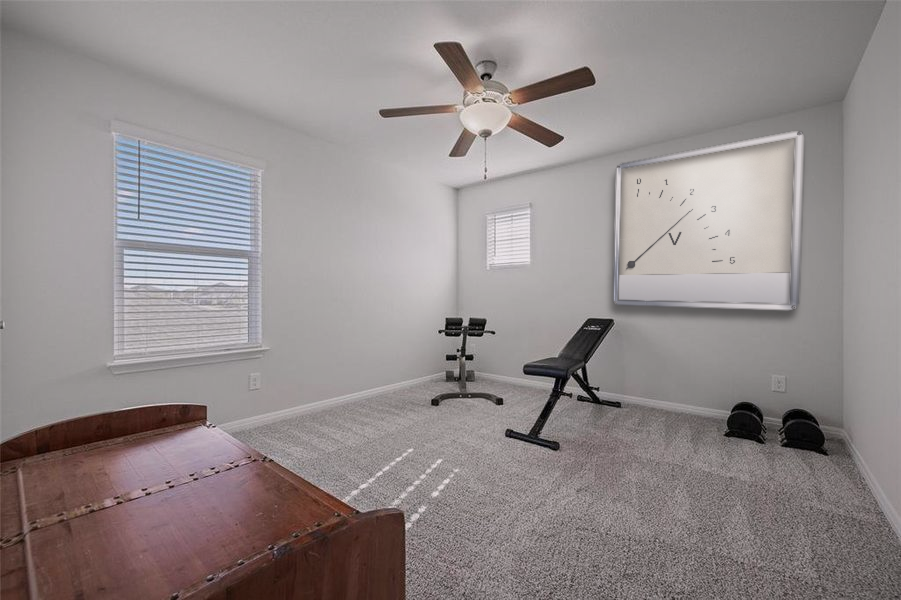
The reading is **2.5** V
